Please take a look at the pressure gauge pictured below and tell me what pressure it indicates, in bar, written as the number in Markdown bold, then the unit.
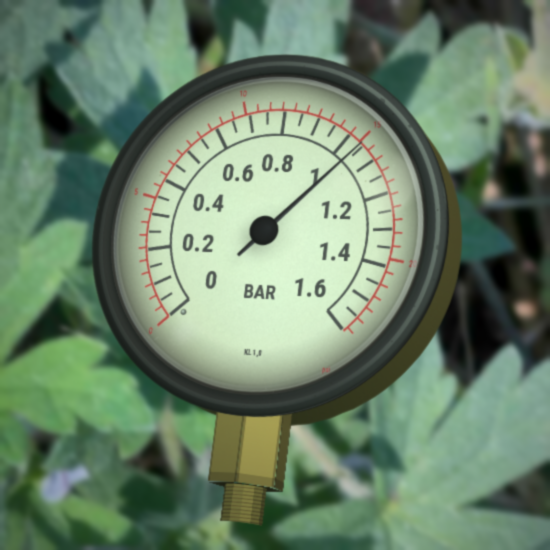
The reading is **1.05** bar
